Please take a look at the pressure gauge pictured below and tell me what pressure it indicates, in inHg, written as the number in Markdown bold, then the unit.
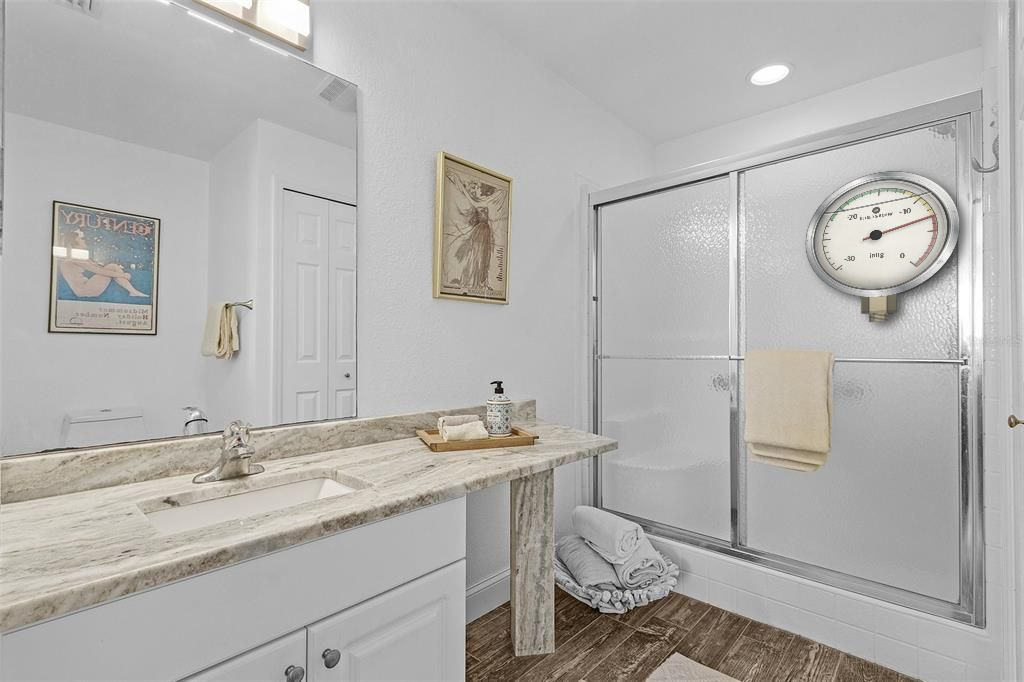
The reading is **-7** inHg
